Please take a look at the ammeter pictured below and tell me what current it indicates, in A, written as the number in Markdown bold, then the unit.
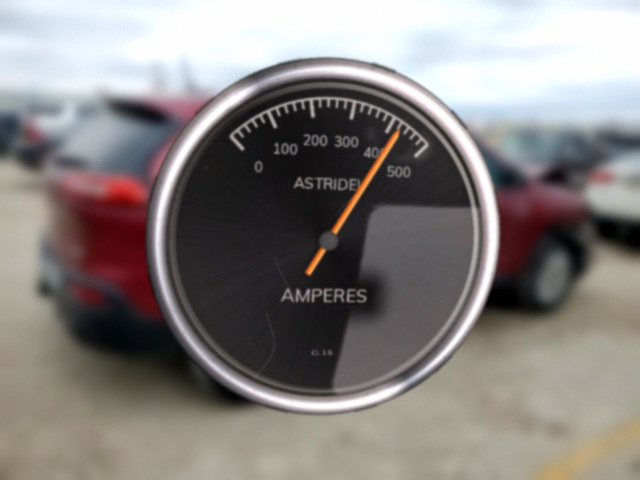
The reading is **420** A
